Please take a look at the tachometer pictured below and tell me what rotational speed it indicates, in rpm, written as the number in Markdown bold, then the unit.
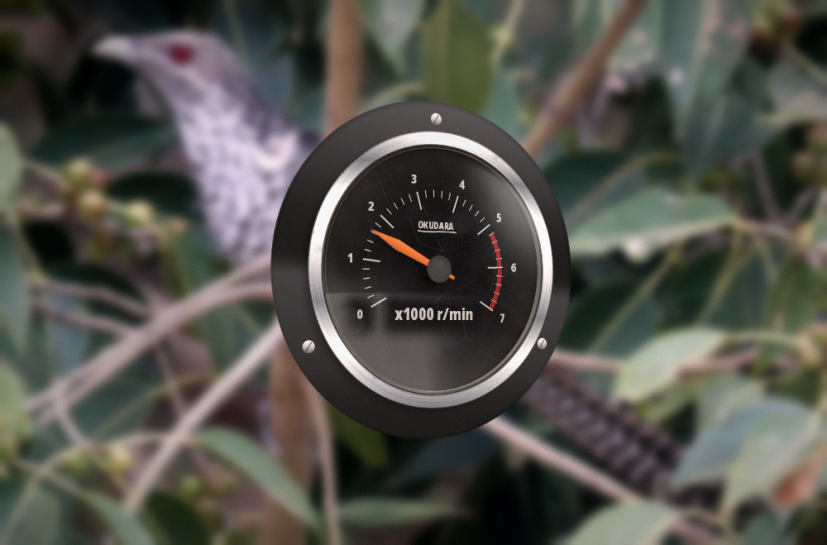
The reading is **1600** rpm
